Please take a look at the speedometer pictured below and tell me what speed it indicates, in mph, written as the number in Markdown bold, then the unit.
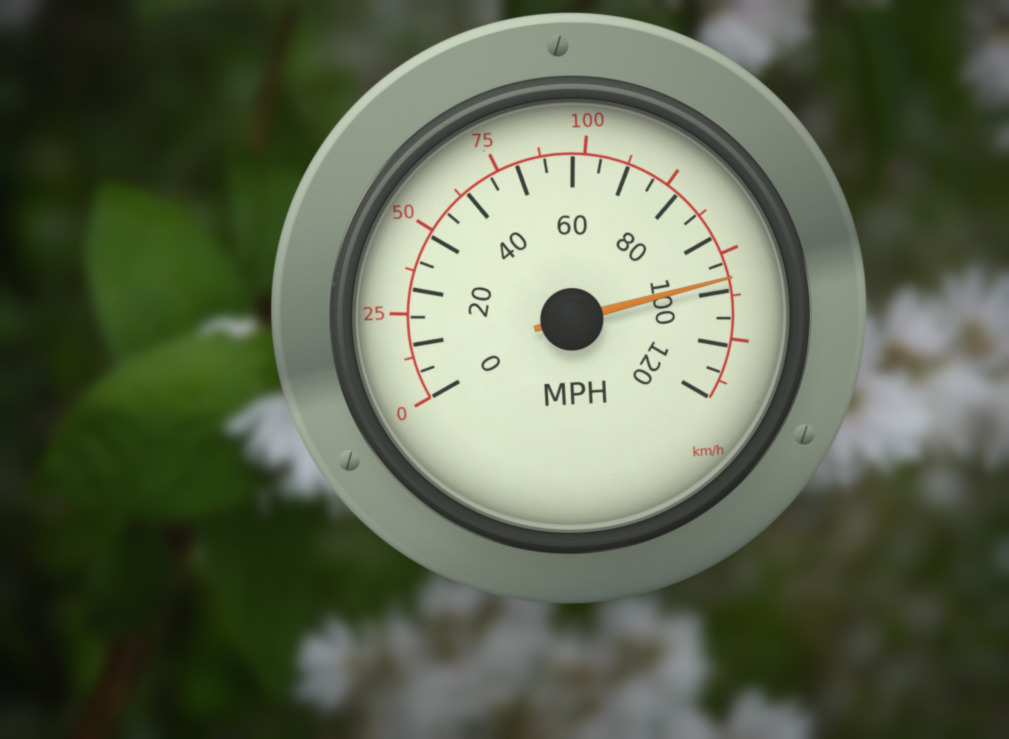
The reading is **97.5** mph
